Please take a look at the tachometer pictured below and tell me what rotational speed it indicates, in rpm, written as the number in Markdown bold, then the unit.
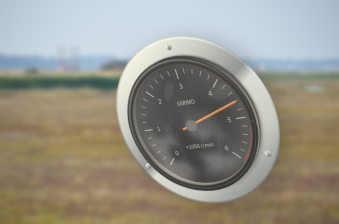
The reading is **4600** rpm
